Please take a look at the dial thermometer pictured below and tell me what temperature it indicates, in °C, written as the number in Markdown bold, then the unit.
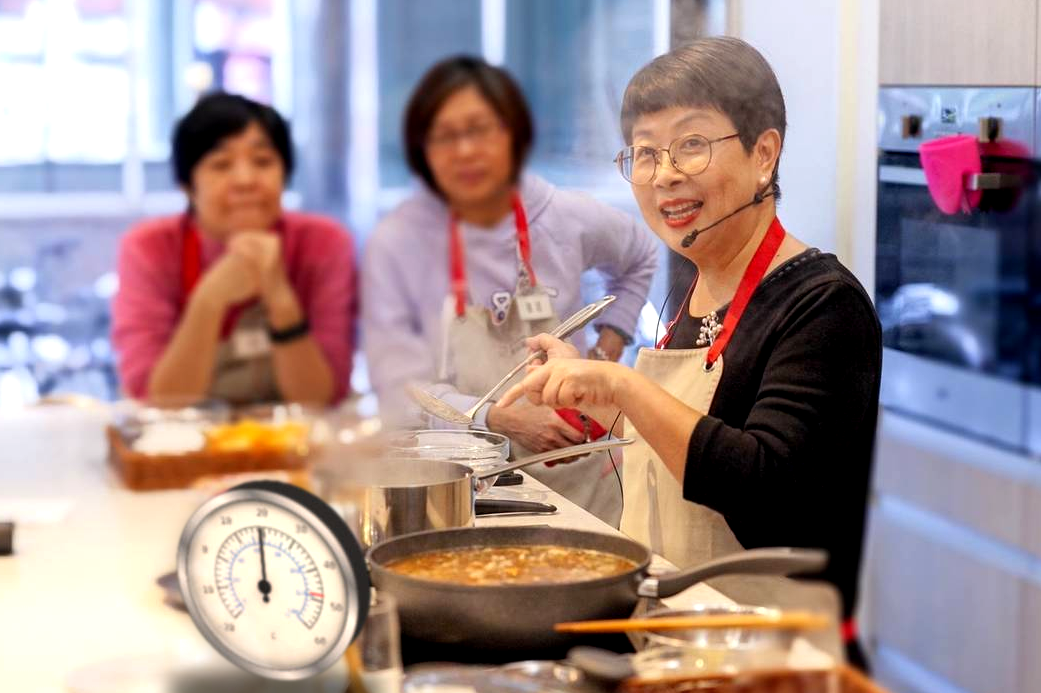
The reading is **20** °C
